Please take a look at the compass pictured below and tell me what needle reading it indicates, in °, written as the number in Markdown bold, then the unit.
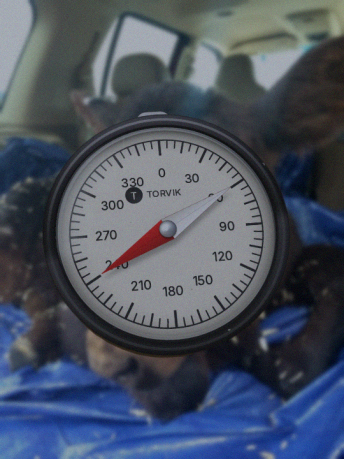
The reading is **240** °
